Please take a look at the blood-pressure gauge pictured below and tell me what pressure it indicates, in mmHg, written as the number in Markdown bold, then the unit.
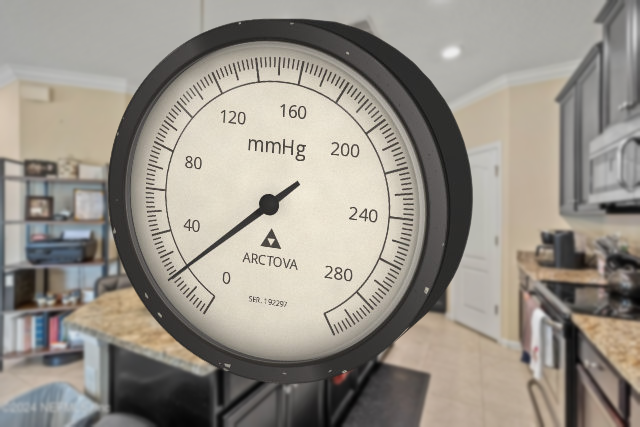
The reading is **20** mmHg
